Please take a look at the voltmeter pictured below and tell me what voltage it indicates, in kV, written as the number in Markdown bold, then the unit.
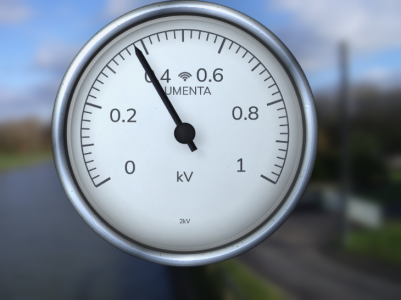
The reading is **0.38** kV
